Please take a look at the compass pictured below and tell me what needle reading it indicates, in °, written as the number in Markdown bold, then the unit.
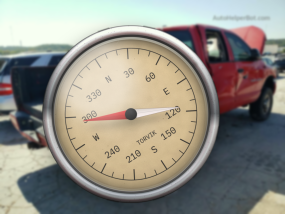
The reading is **295** °
